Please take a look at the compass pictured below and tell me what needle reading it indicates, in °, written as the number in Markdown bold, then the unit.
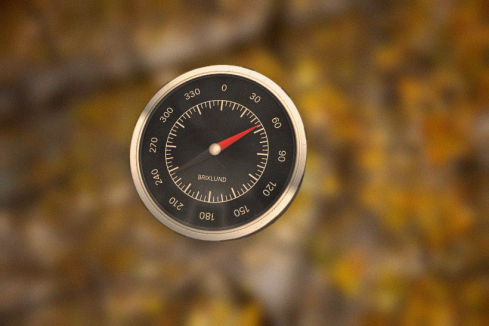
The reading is **55** °
